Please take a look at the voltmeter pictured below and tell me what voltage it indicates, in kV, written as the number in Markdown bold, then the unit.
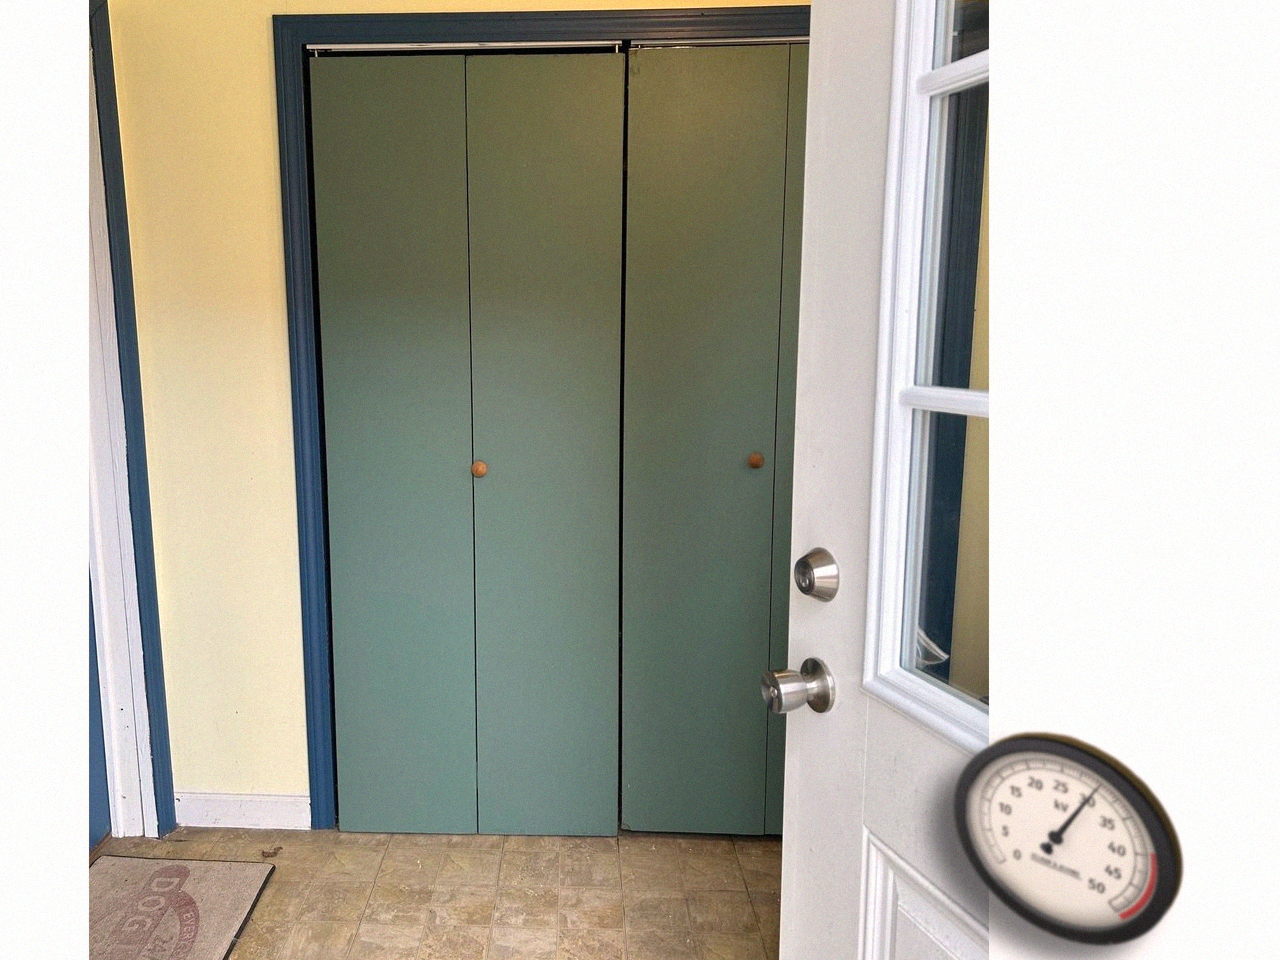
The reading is **30** kV
